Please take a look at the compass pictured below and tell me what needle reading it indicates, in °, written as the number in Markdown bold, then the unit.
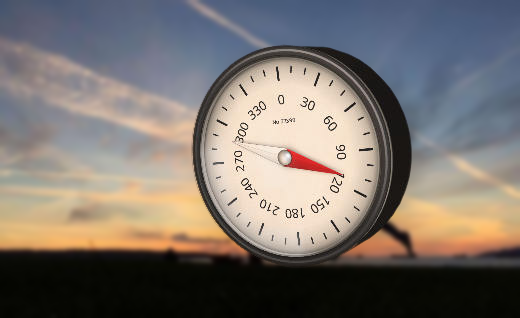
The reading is **110** °
